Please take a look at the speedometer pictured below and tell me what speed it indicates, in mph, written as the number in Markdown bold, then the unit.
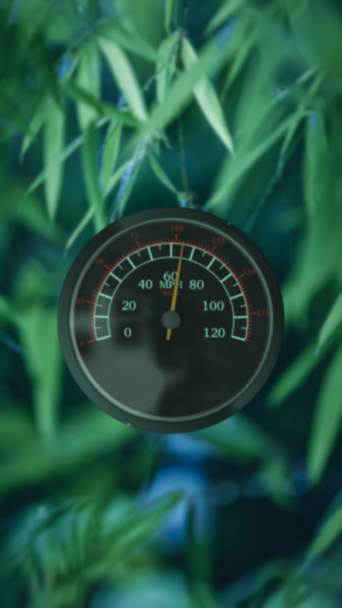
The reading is **65** mph
